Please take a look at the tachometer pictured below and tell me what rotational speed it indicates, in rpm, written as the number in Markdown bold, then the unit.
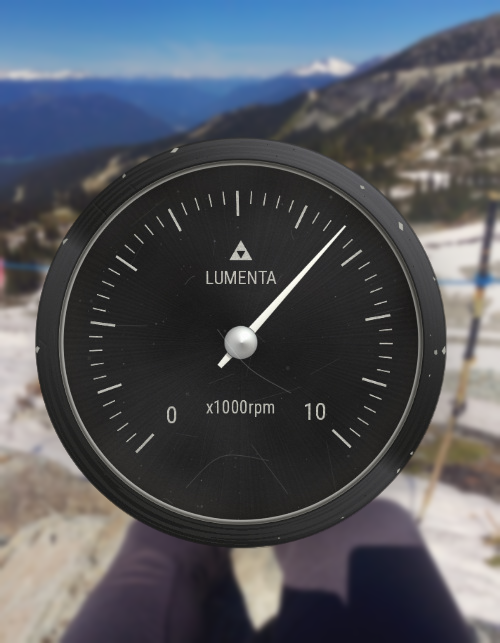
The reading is **6600** rpm
